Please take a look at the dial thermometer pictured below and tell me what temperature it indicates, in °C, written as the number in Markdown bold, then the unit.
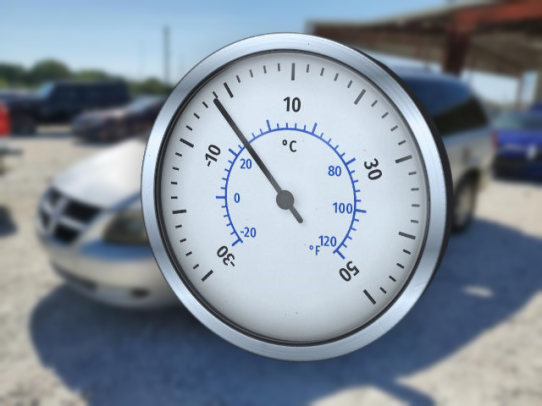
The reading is **-2** °C
